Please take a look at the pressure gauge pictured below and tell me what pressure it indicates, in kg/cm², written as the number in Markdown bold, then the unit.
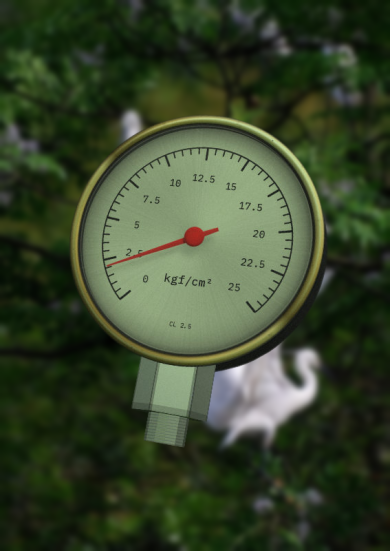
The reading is **2** kg/cm²
